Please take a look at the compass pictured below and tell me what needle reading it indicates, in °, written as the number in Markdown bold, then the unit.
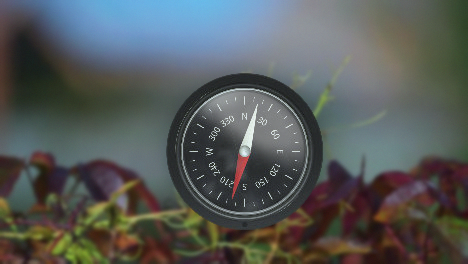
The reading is **195** °
